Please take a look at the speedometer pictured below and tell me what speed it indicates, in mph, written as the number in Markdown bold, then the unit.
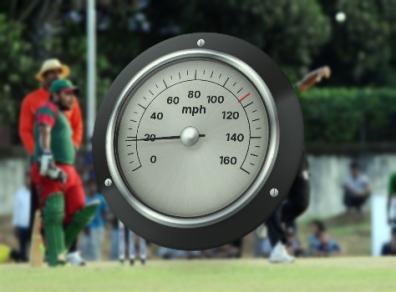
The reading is **17.5** mph
